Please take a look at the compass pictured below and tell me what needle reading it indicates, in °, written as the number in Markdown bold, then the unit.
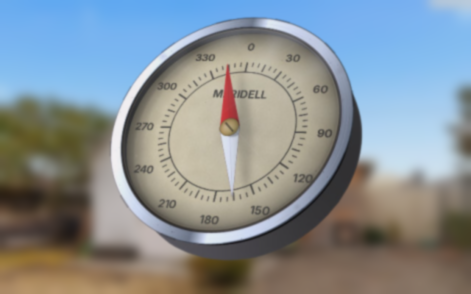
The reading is **345** °
